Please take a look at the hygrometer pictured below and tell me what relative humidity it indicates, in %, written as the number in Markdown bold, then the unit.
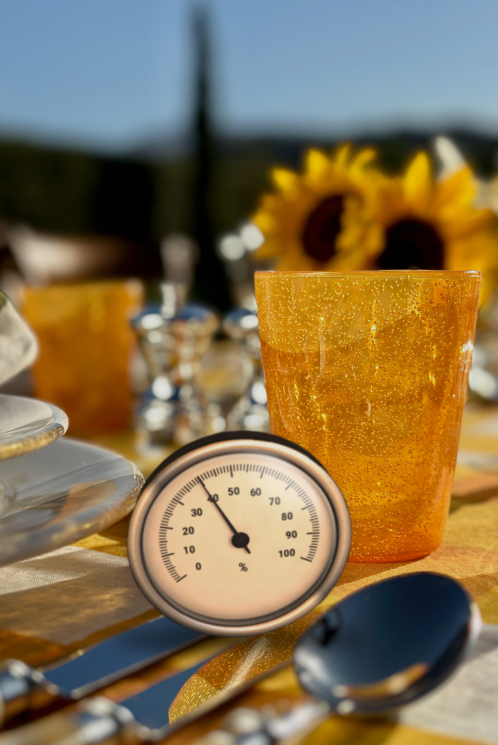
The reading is **40** %
